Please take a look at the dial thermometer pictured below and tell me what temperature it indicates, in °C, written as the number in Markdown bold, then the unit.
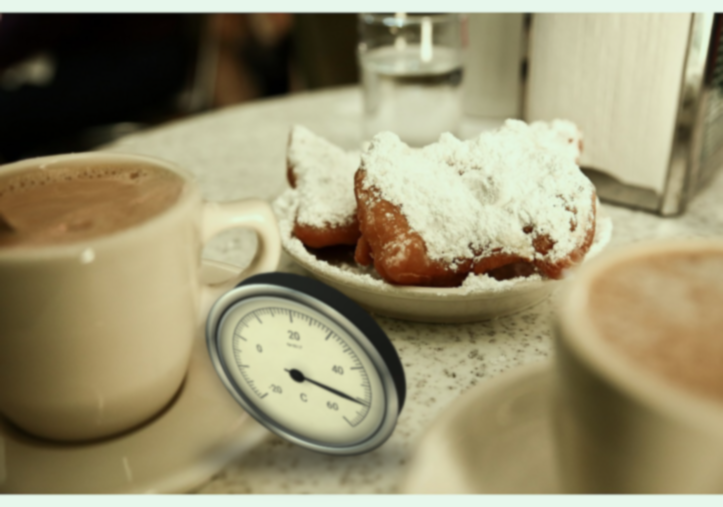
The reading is **50** °C
